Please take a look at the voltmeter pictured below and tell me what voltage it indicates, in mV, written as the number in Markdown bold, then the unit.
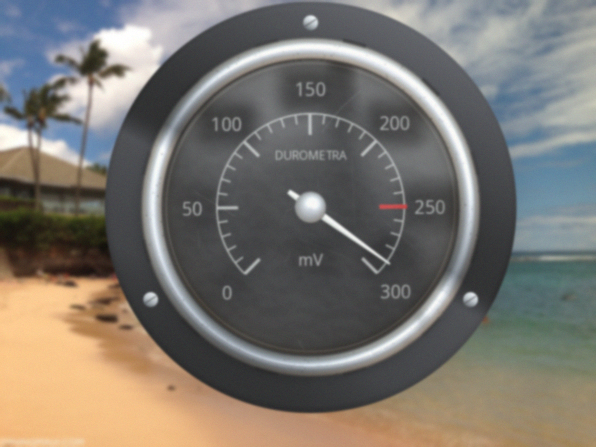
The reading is **290** mV
